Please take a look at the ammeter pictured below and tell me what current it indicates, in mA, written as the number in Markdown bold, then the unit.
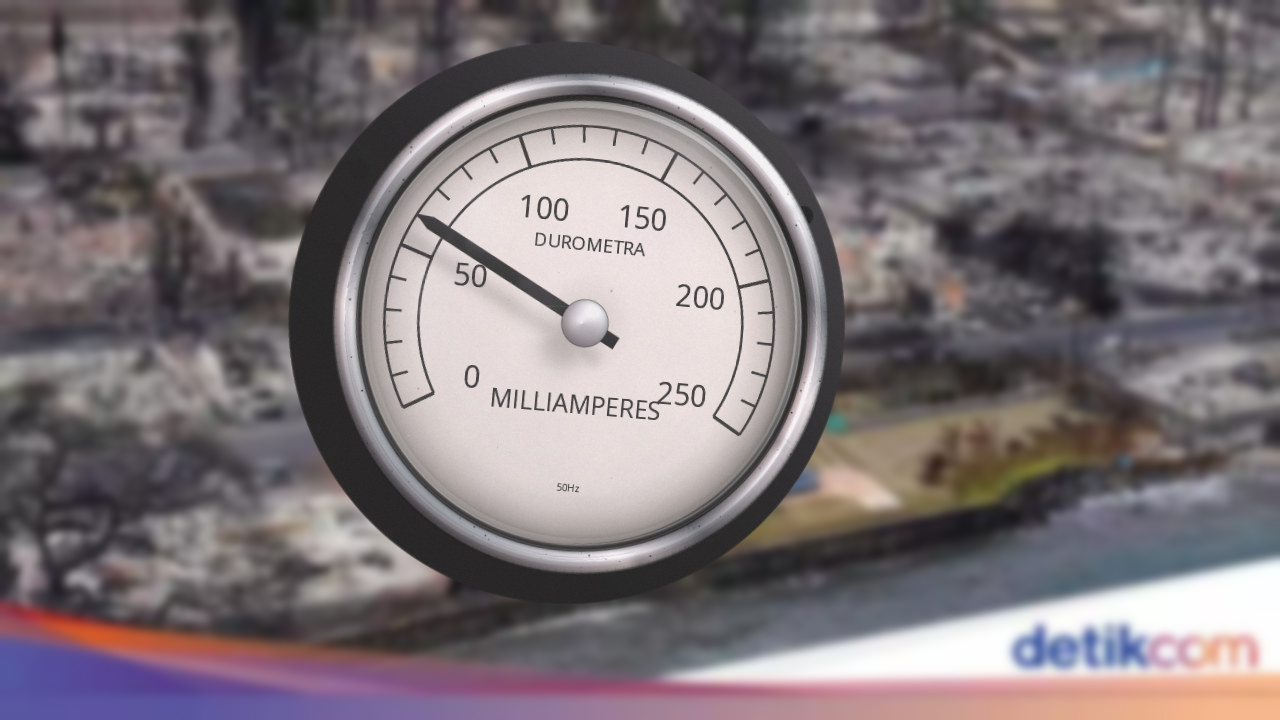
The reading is **60** mA
